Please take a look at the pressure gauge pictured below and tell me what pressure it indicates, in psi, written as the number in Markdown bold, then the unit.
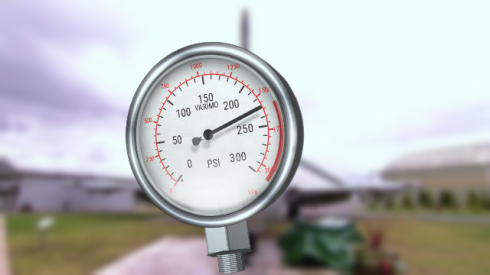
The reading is **230** psi
